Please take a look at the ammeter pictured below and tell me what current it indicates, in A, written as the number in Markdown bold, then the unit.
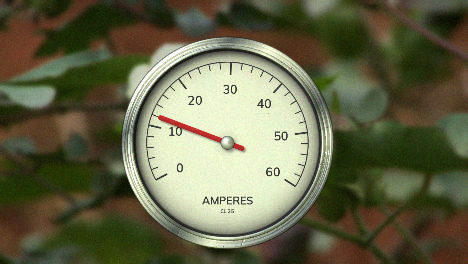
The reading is **12** A
